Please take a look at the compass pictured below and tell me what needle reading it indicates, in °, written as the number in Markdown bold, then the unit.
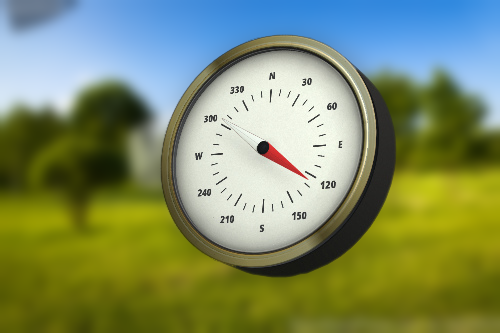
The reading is **125** °
